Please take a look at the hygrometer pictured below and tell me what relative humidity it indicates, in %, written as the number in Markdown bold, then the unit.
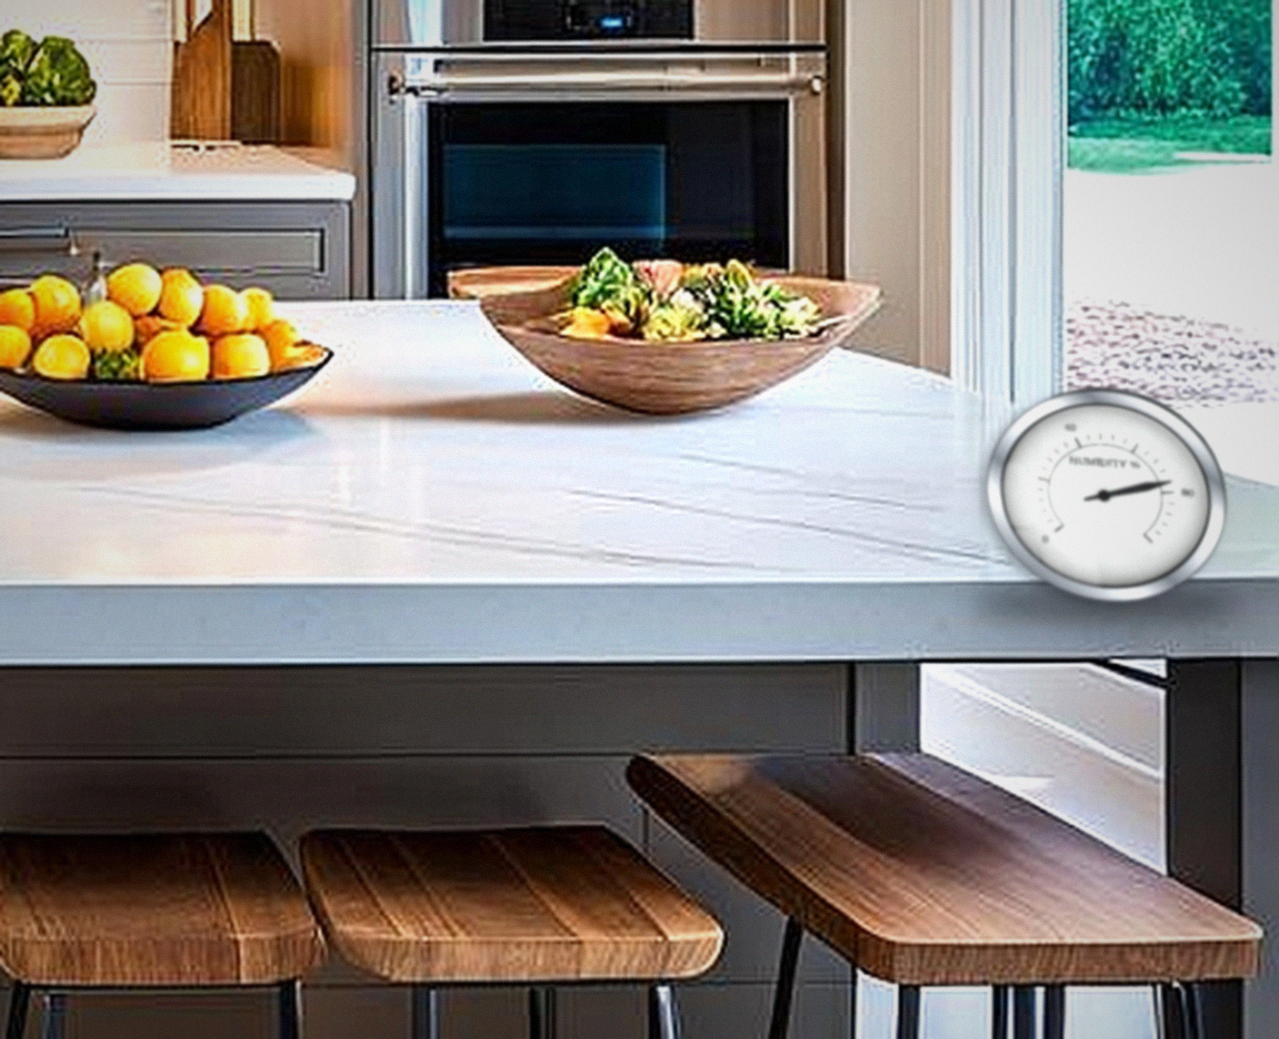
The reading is **76** %
